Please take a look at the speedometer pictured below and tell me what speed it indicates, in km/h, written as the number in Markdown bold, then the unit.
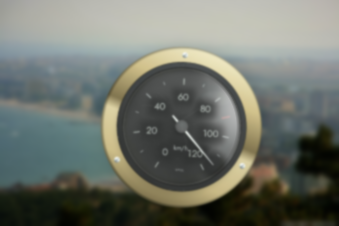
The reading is **115** km/h
